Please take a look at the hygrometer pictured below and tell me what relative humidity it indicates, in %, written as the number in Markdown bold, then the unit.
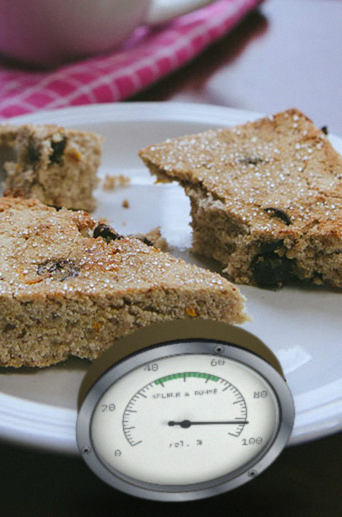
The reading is **90** %
